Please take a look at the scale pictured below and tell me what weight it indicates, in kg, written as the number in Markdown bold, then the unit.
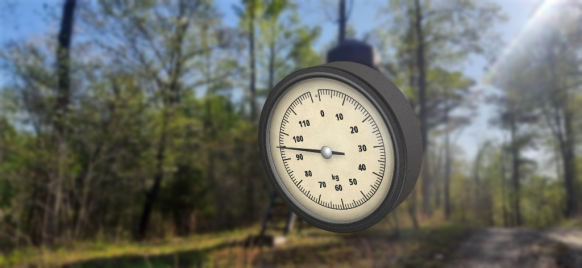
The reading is **95** kg
